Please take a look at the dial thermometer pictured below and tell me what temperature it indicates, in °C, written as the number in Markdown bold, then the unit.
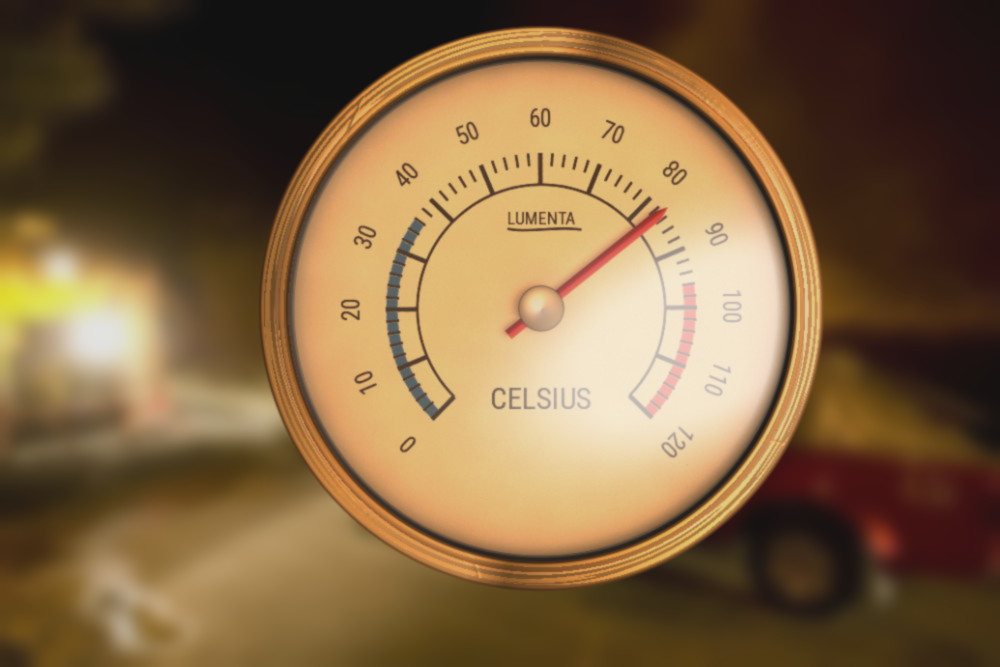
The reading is **83** °C
